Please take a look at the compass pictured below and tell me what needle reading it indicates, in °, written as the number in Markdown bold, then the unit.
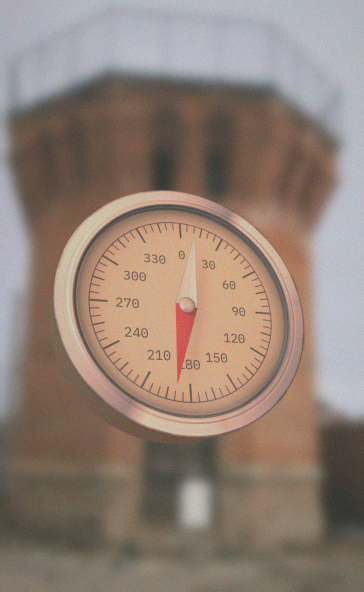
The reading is **190** °
